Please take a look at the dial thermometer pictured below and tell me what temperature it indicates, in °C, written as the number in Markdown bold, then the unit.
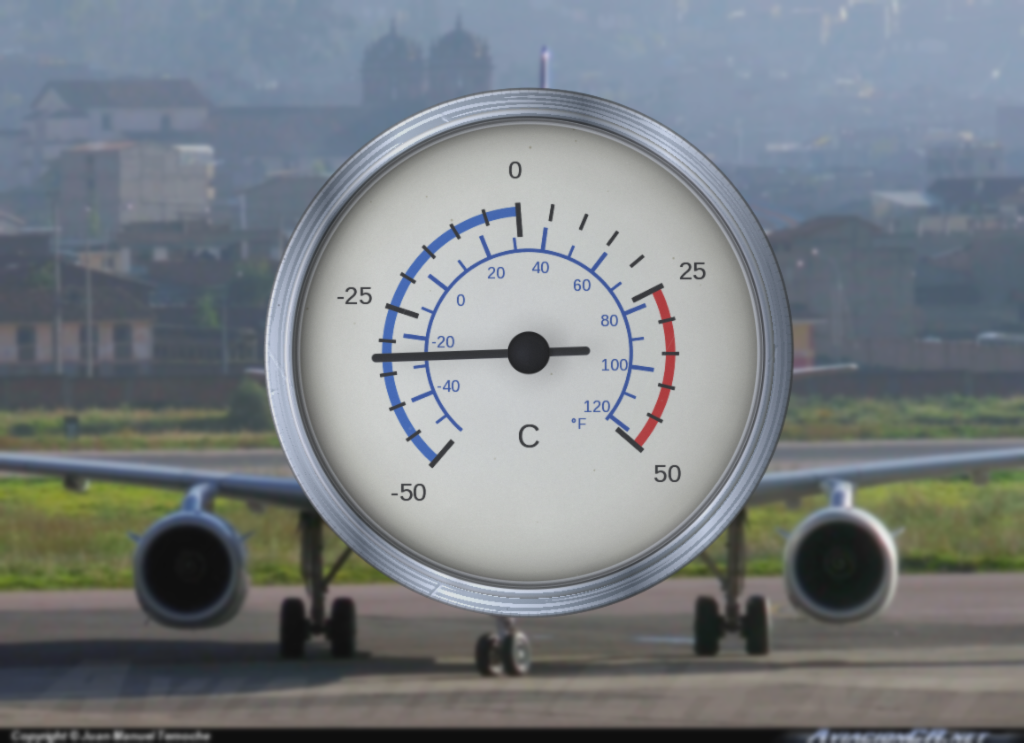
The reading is **-32.5** °C
